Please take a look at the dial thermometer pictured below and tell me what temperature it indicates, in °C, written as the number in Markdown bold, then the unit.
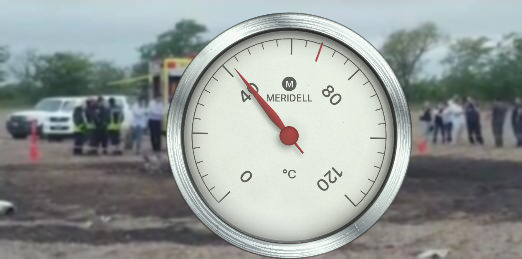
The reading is **42** °C
